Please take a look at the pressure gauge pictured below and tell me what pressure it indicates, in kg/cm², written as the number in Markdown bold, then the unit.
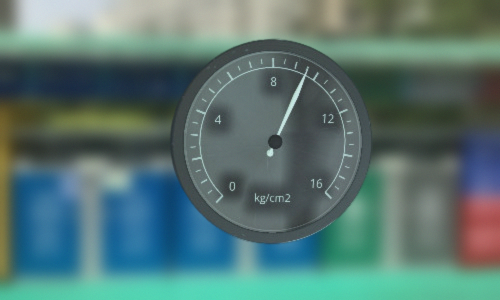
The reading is **9.5** kg/cm²
